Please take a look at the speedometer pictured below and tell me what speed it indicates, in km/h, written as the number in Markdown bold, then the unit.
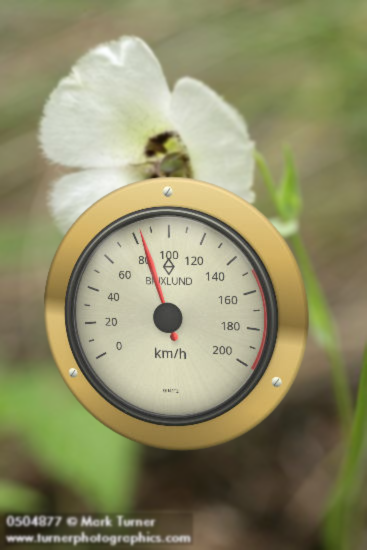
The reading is **85** km/h
